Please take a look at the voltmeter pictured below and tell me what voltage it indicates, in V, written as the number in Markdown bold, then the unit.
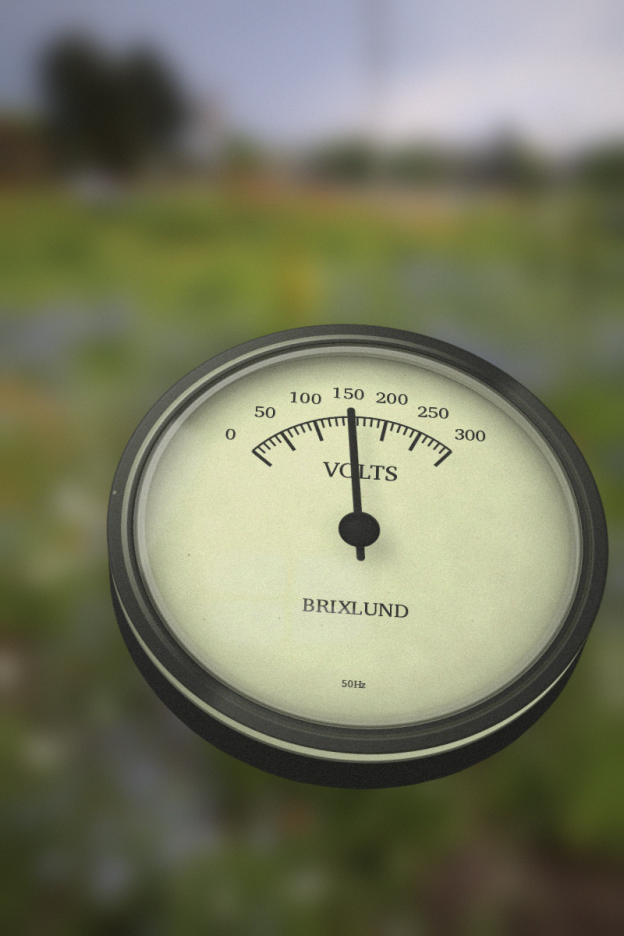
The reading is **150** V
